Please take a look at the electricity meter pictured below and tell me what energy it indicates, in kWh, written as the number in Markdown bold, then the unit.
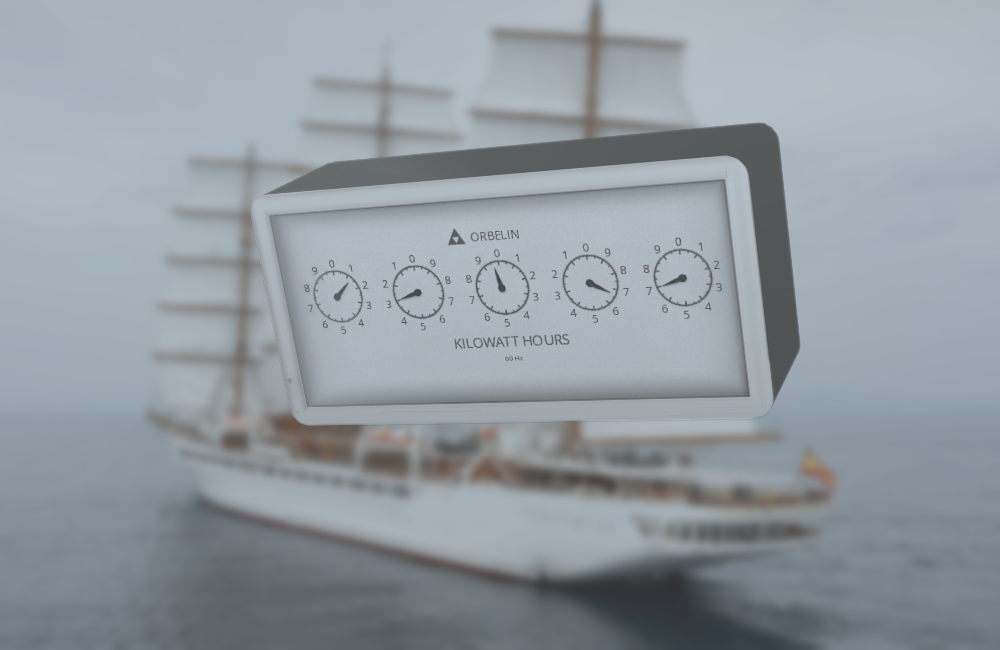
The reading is **12967** kWh
